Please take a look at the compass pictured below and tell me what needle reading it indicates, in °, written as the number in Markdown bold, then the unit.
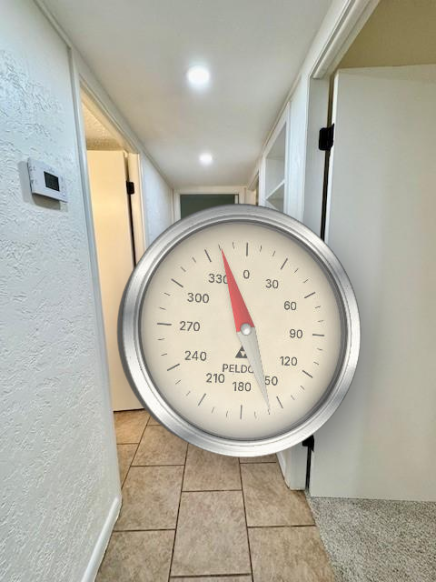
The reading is **340** °
